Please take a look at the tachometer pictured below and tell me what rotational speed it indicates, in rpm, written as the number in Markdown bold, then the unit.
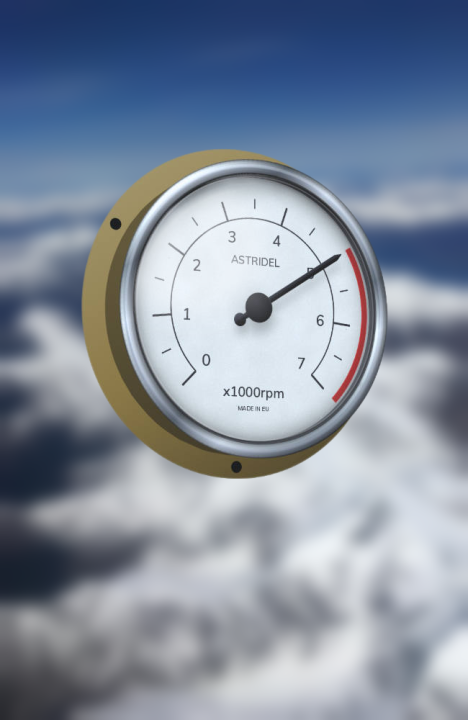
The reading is **5000** rpm
